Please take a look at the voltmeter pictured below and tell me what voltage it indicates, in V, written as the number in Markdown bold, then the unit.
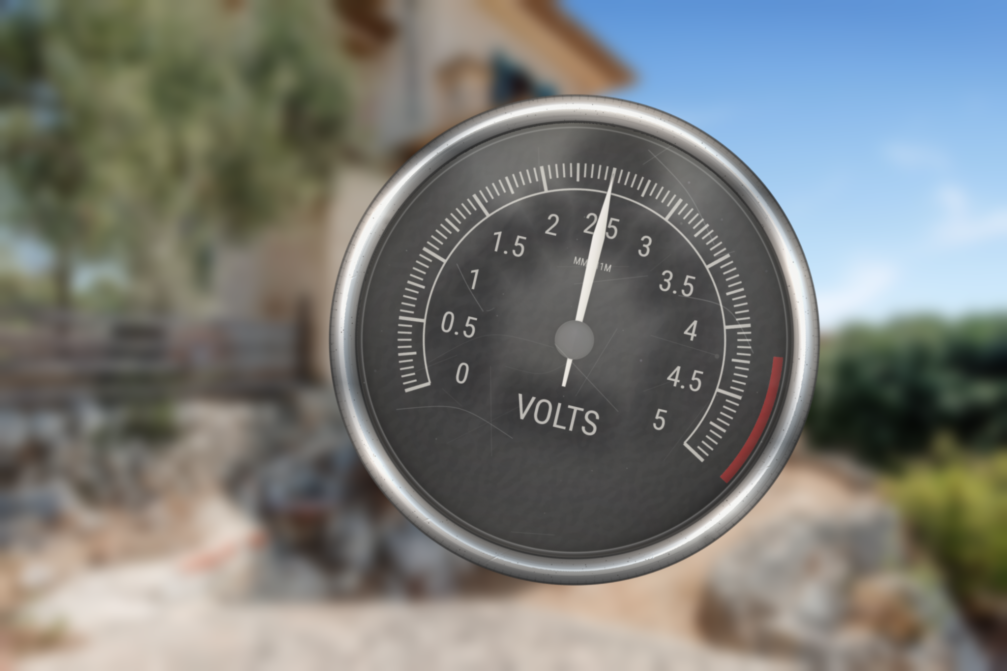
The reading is **2.5** V
